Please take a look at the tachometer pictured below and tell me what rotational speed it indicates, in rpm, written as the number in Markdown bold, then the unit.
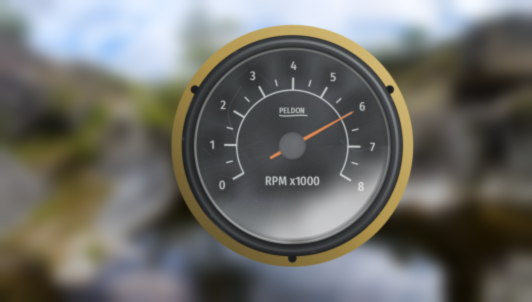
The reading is **6000** rpm
